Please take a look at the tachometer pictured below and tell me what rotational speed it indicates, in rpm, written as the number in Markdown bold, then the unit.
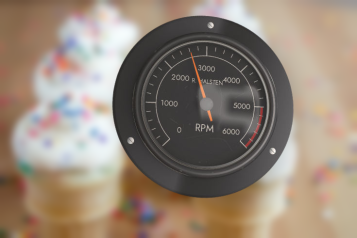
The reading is **2600** rpm
